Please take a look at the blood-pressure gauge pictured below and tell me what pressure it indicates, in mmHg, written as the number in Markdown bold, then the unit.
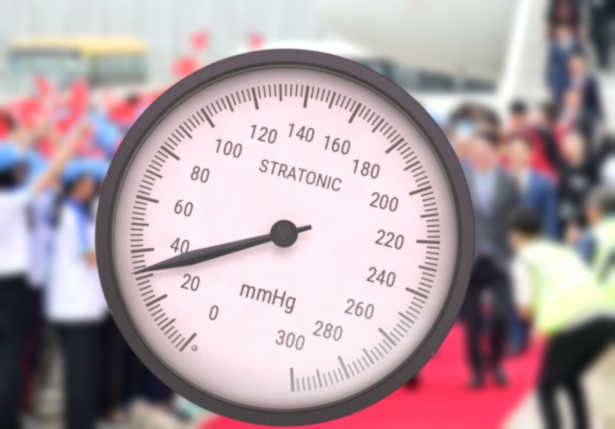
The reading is **32** mmHg
